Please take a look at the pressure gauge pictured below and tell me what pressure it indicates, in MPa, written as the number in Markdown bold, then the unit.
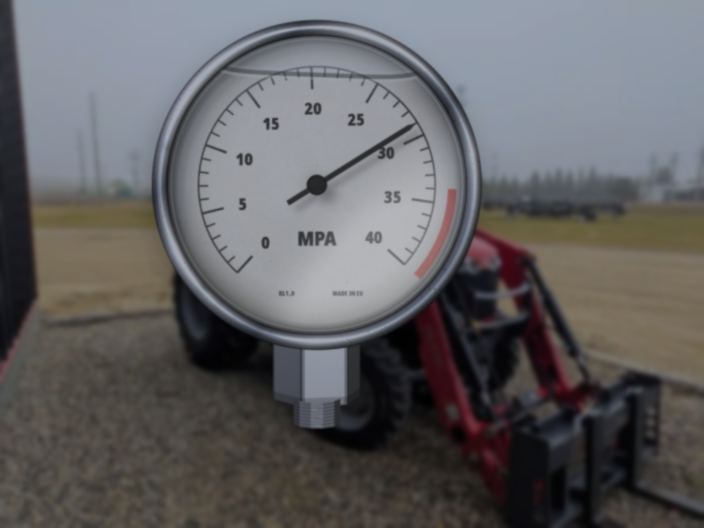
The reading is **29** MPa
